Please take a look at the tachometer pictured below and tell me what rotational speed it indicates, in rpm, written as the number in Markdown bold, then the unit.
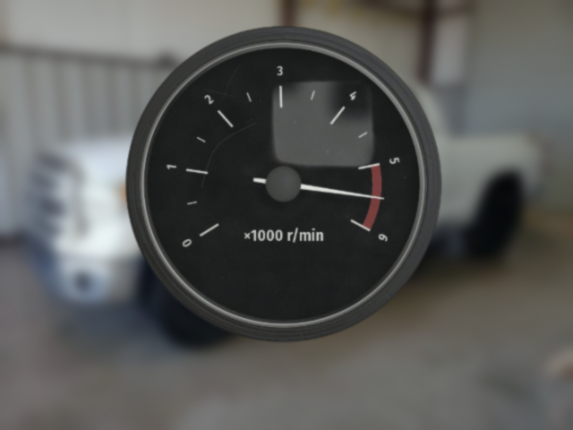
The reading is **5500** rpm
